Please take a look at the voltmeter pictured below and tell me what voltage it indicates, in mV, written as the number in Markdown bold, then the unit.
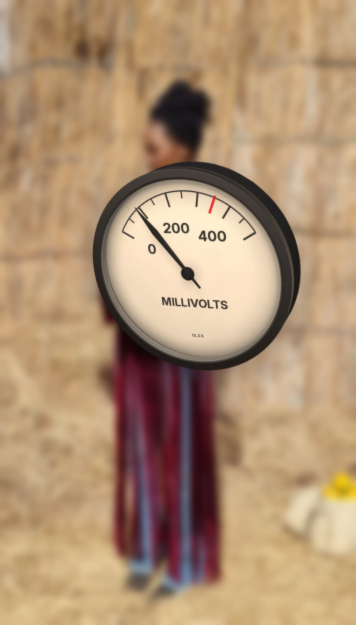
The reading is **100** mV
